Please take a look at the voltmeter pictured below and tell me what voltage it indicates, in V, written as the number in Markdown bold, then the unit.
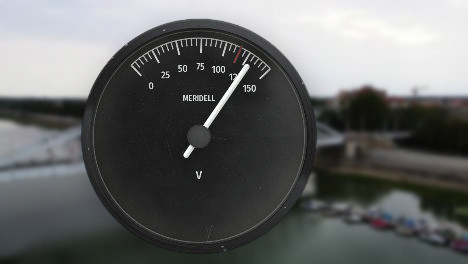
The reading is **130** V
